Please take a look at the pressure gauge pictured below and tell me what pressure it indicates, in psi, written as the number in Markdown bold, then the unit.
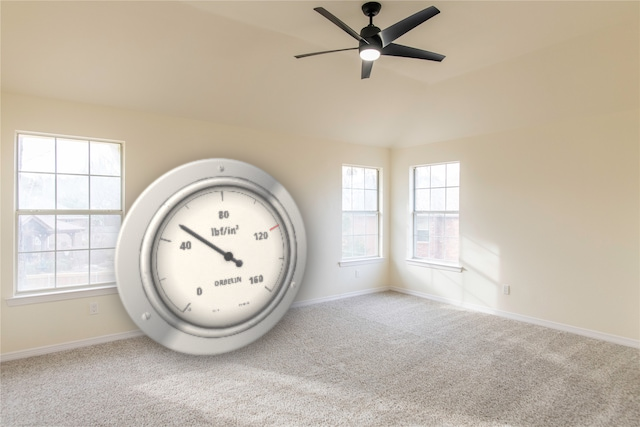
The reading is **50** psi
